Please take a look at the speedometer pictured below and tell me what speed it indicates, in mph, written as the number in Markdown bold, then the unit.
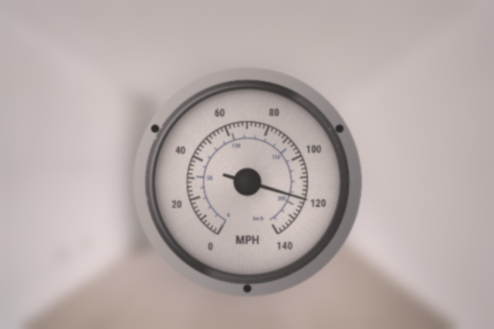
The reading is **120** mph
